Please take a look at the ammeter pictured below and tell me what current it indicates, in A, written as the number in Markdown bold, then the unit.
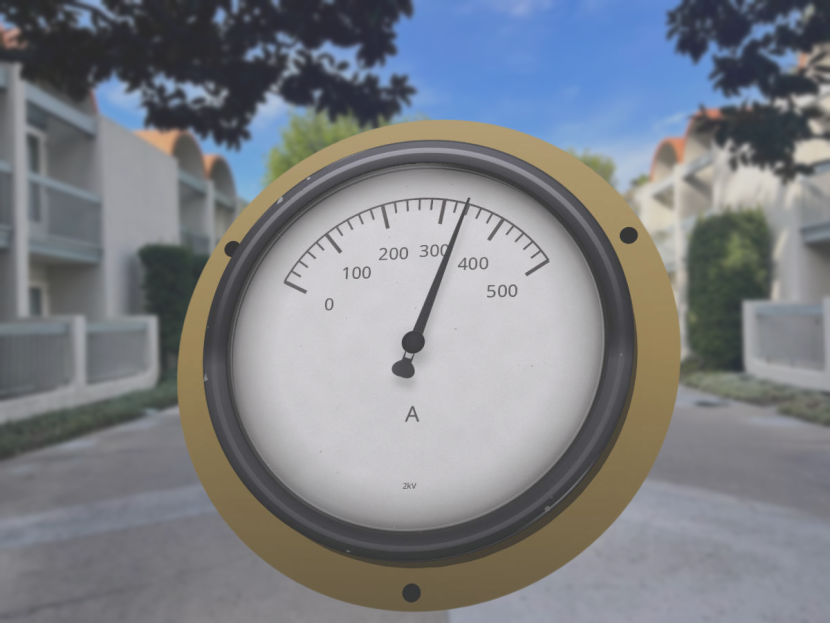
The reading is **340** A
